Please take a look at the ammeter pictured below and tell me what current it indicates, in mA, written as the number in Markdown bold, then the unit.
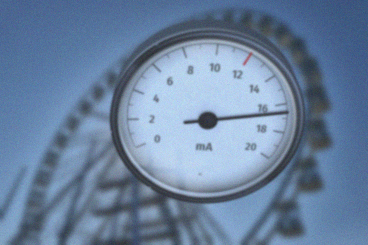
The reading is **16.5** mA
